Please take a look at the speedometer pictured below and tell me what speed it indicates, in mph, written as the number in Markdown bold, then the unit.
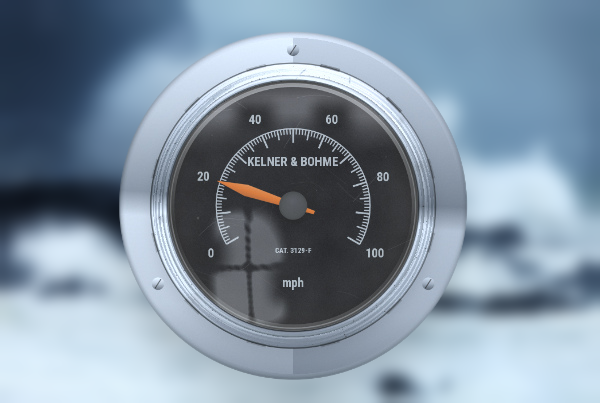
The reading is **20** mph
